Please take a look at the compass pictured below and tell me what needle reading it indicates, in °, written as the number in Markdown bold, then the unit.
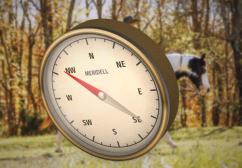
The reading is **310** °
